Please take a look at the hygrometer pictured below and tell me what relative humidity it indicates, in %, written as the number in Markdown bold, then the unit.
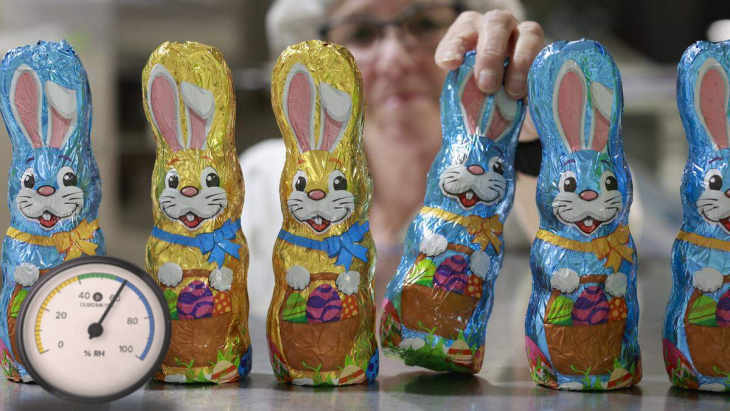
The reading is **60** %
